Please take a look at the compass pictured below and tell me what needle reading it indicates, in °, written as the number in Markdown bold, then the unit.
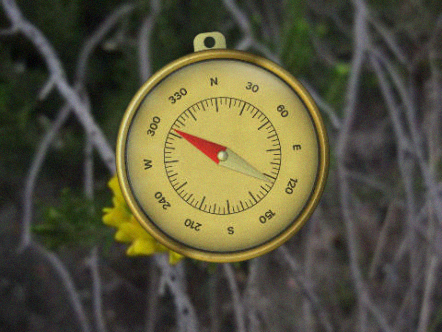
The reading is **305** °
